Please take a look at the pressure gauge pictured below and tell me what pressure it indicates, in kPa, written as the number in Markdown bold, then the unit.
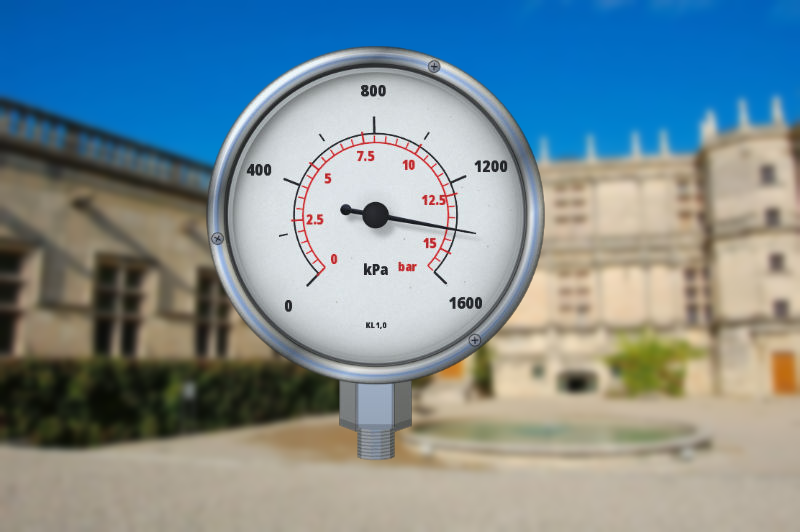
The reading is **1400** kPa
